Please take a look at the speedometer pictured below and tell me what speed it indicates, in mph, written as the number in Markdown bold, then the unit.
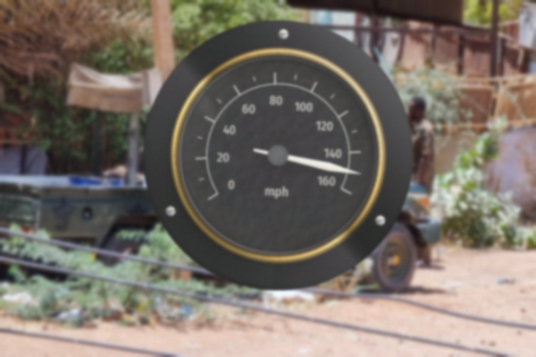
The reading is **150** mph
